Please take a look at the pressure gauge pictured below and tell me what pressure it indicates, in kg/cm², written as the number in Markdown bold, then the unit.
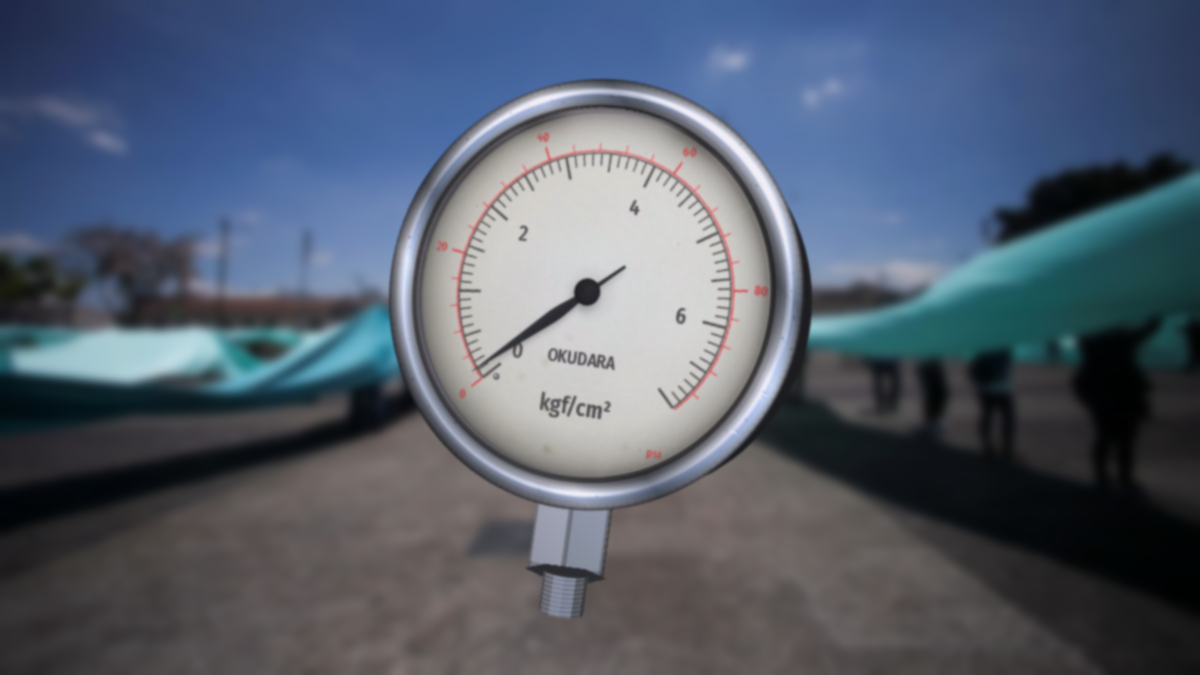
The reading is **0.1** kg/cm²
